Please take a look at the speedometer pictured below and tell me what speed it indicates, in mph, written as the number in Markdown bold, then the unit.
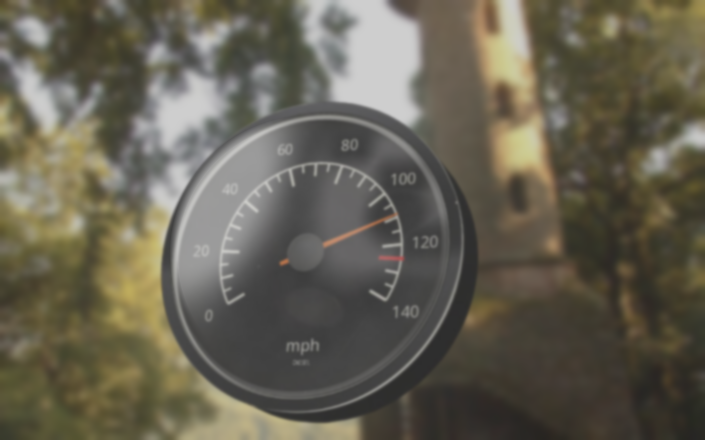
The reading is **110** mph
